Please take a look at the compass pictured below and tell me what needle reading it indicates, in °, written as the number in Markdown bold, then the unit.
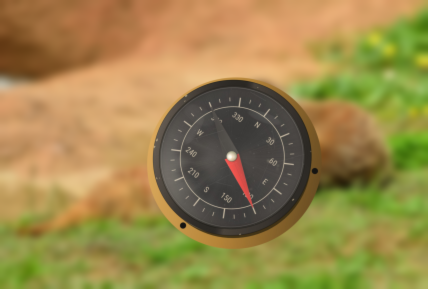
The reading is **120** °
